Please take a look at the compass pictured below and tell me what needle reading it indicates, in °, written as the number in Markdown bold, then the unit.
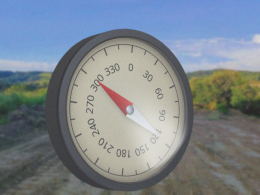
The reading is **300** °
